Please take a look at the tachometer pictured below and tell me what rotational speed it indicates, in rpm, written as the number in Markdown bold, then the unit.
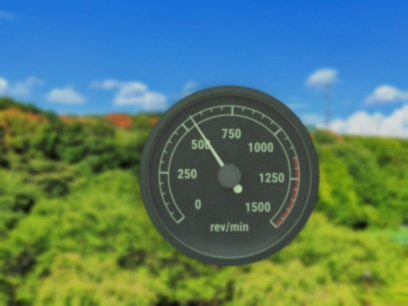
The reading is **550** rpm
